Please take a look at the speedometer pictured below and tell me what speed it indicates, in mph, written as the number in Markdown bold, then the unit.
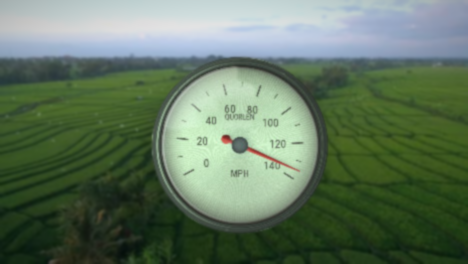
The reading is **135** mph
